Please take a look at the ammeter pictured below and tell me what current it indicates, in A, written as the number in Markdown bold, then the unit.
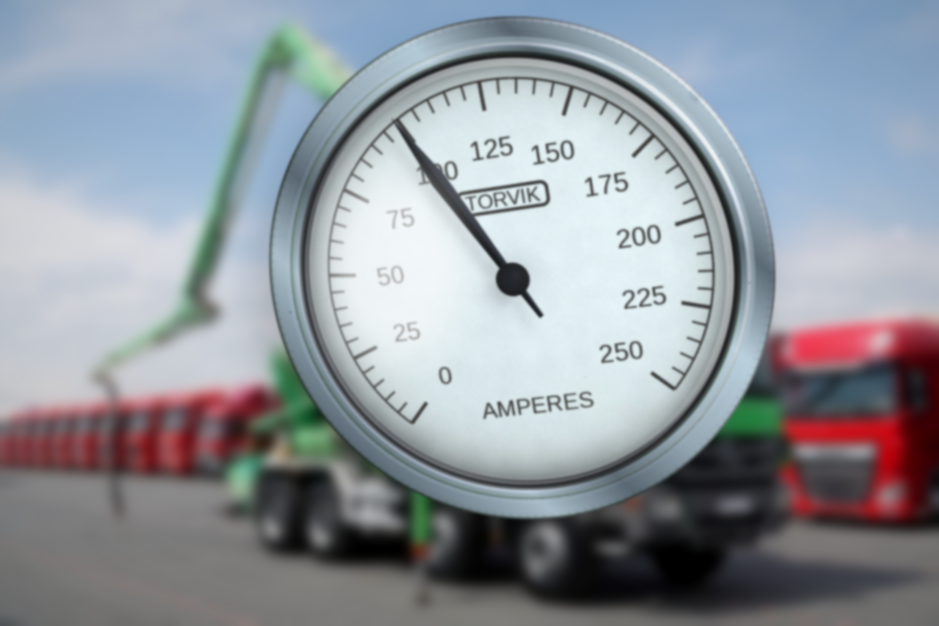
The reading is **100** A
